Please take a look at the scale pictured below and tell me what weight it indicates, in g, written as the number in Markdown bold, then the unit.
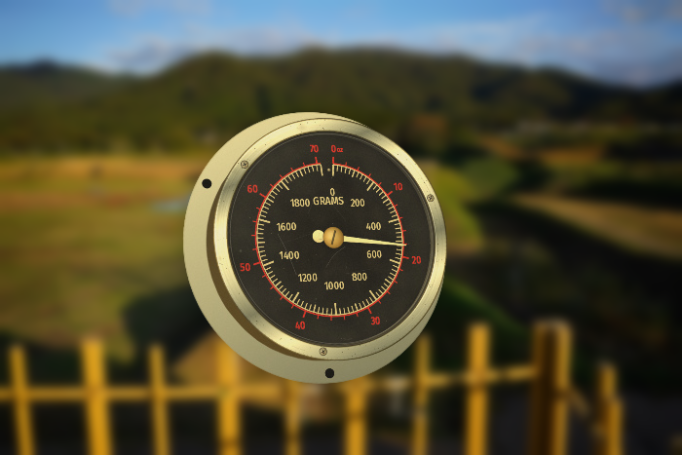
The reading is **520** g
